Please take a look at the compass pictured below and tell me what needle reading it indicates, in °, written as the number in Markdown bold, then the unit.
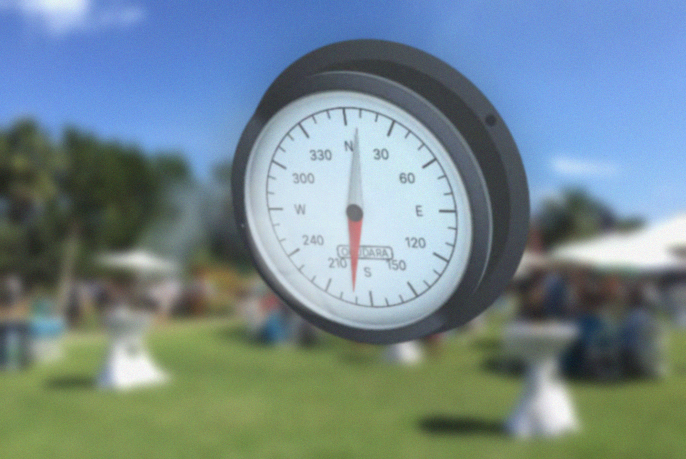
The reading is **190** °
